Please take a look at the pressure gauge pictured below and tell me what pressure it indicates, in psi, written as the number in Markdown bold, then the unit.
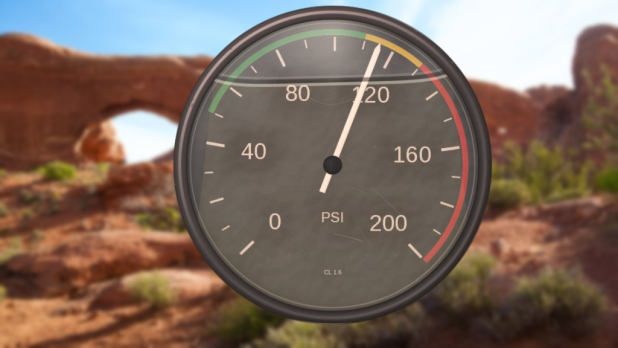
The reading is **115** psi
